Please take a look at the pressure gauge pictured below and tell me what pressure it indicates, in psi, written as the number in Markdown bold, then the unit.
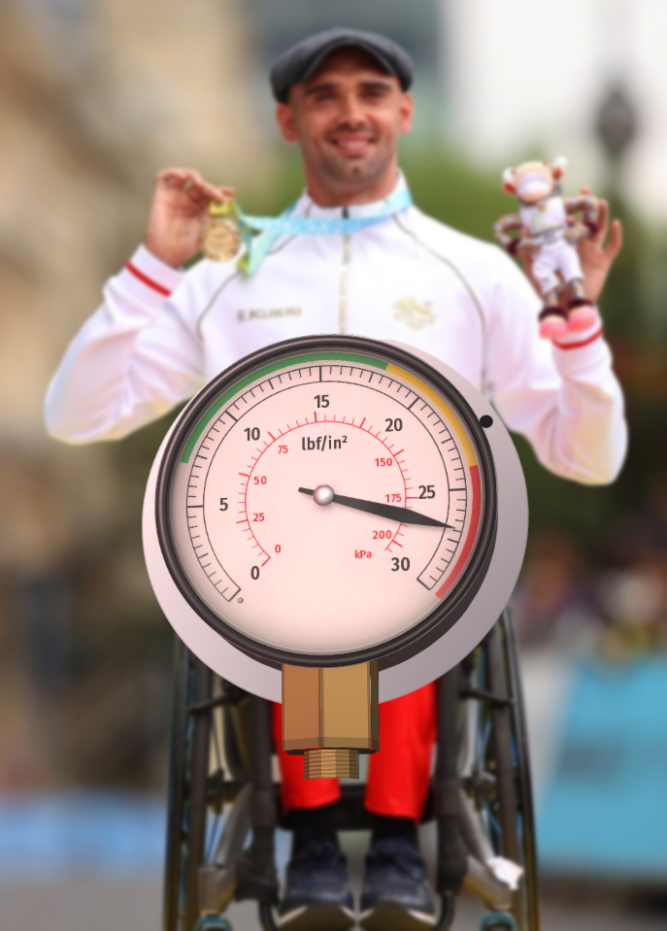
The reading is **27** psi
